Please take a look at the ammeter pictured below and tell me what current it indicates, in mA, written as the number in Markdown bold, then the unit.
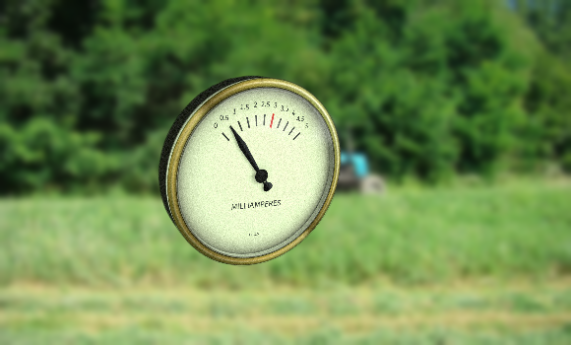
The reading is **0.5** mA
